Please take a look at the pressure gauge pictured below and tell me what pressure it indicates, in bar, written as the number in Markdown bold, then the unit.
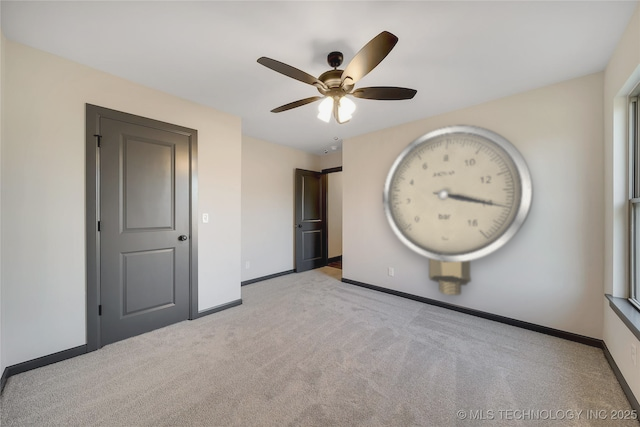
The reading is **14** bar
